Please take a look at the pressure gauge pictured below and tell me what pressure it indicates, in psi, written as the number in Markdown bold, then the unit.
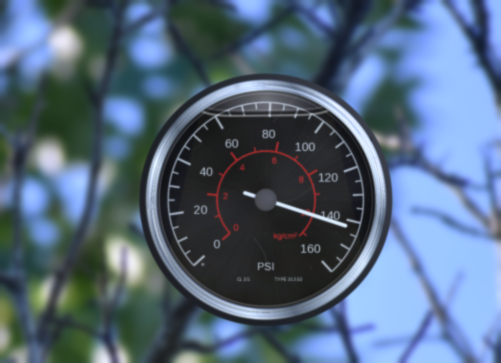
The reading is **142.5** psi
